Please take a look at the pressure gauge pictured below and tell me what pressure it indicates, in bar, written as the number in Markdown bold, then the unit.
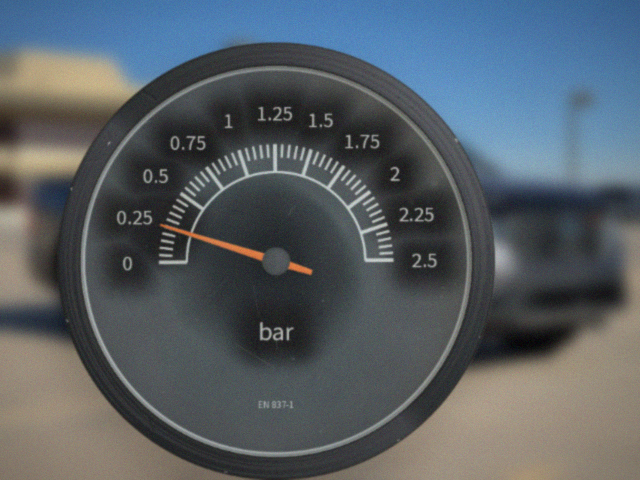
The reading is **0.25** bar
